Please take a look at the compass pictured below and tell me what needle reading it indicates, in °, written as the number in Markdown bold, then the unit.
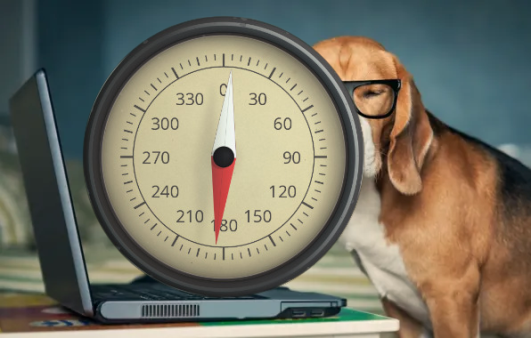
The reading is **185** °
